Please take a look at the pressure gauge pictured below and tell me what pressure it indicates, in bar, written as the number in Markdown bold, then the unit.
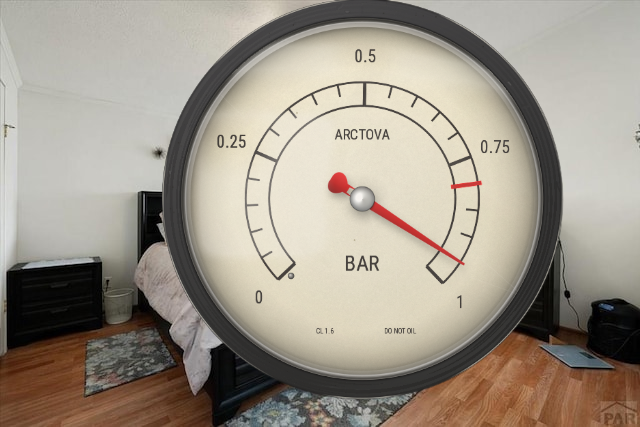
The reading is **0.95** bar
